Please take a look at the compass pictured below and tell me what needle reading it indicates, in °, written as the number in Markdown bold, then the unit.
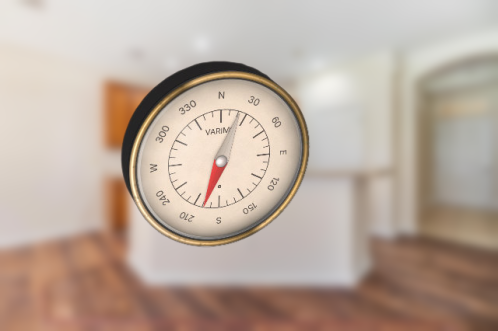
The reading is **200** °
